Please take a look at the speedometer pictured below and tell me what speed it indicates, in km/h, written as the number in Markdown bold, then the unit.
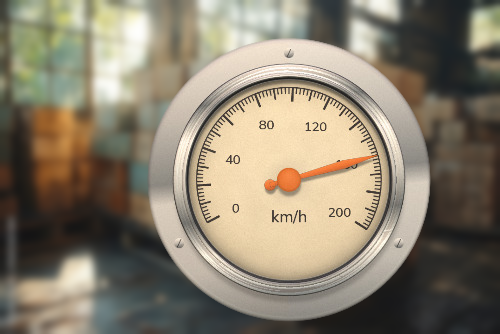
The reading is **160** km/h
